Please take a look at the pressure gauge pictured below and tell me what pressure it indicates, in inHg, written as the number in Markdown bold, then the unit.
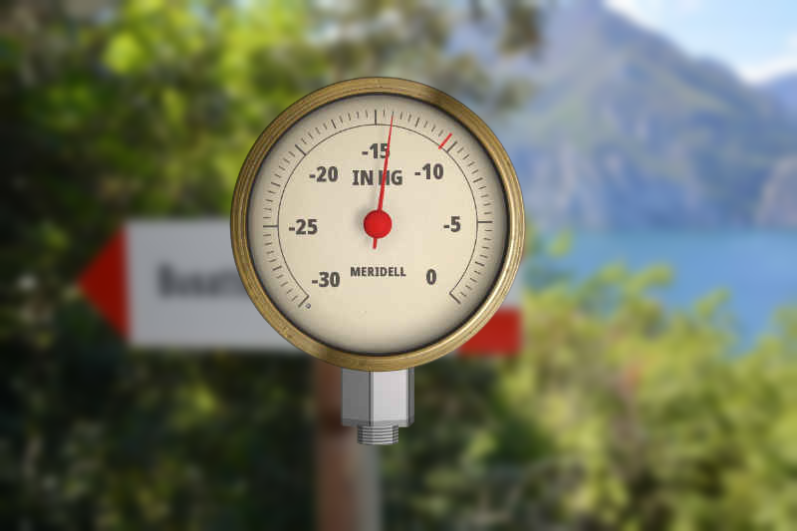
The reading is **-14** inHg
